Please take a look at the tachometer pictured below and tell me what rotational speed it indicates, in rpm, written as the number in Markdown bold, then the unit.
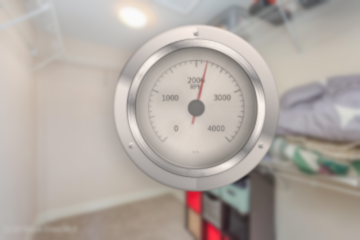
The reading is **2200** rpm
